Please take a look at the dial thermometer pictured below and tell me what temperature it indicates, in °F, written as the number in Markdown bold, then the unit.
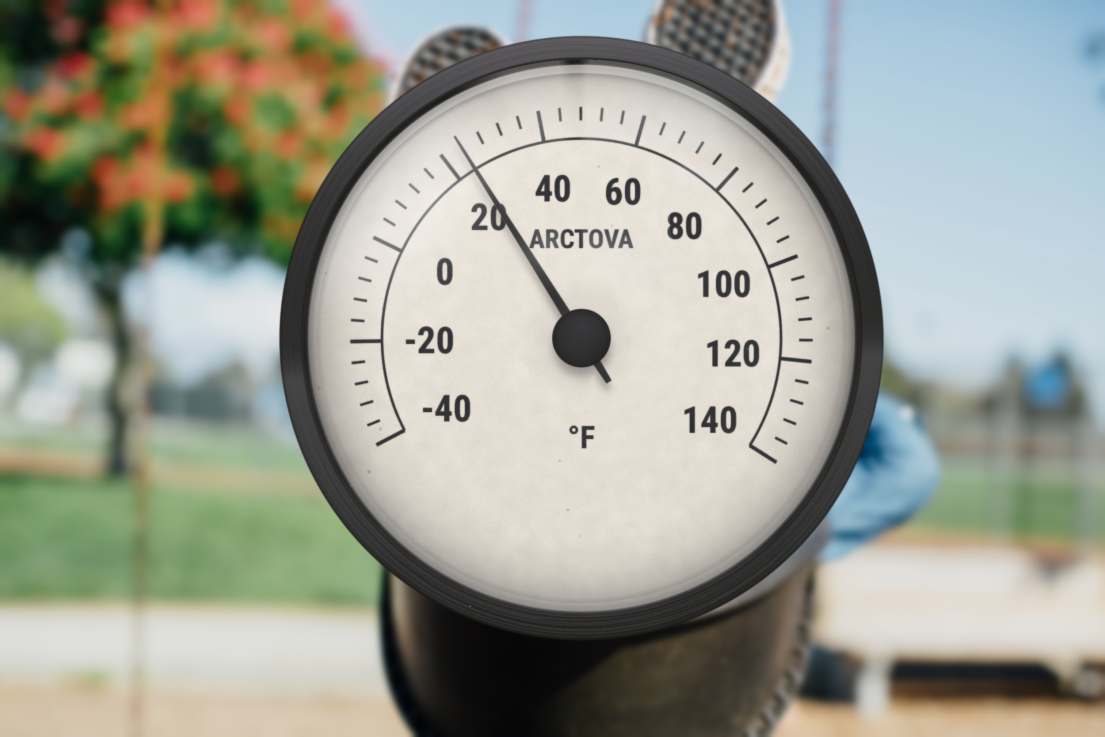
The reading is **24** °F
